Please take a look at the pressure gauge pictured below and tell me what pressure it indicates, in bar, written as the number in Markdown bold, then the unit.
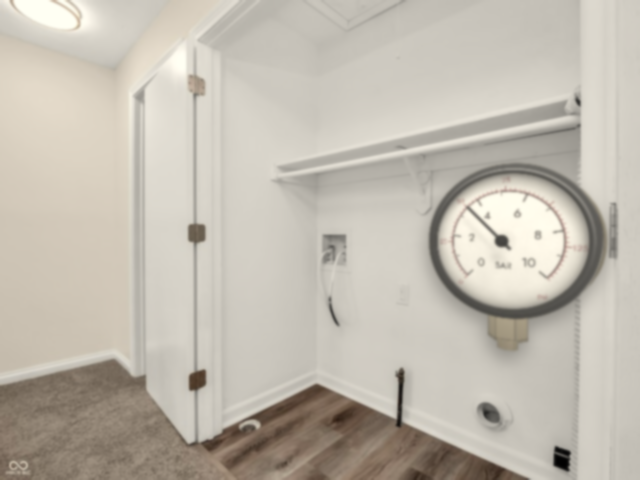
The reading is **3.5** bar
